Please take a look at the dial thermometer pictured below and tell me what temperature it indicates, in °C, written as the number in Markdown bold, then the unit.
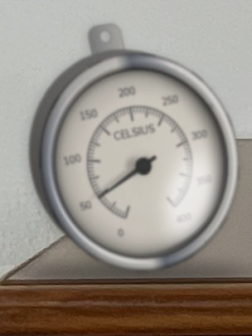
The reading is **50** °C
